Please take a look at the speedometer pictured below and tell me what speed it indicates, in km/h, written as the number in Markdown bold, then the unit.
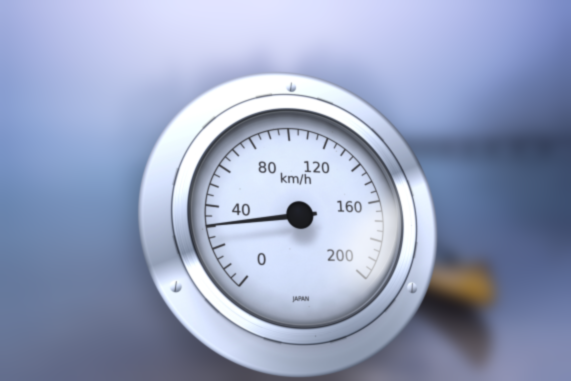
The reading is **30** km/h
